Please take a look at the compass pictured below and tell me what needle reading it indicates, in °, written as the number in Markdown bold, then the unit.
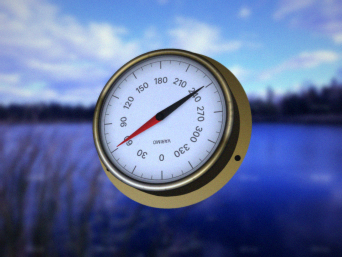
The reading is **60** °
